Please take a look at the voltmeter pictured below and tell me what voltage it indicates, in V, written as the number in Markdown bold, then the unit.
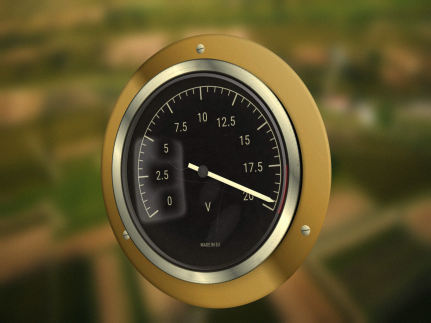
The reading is **19.5** V
